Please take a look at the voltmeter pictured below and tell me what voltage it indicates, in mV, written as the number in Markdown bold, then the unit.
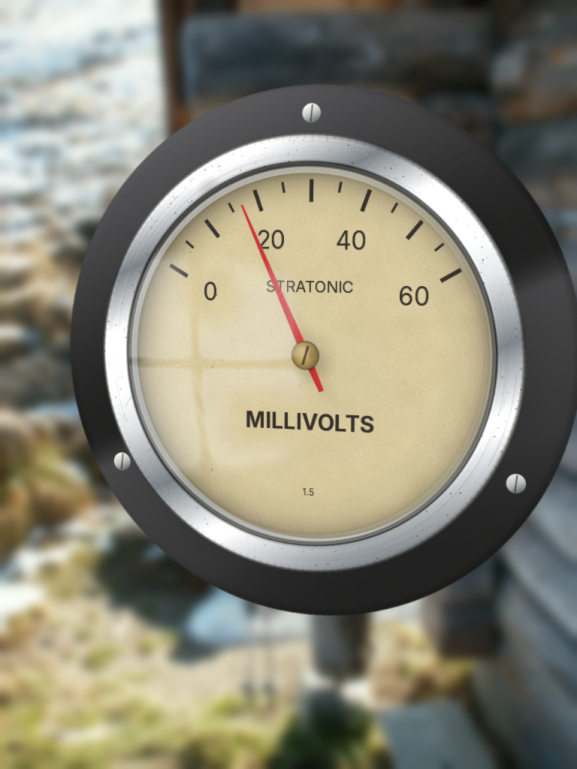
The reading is **17.5** mV
